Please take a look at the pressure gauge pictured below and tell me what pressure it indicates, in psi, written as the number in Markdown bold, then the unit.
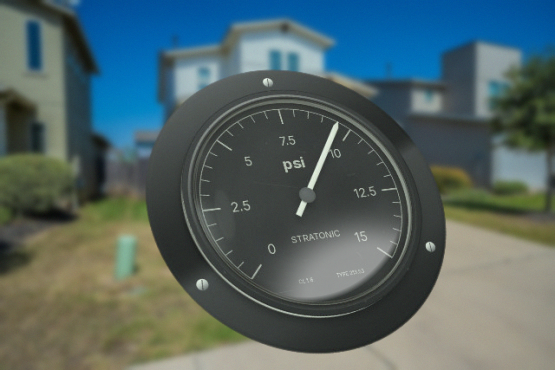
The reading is **9.5** psi
